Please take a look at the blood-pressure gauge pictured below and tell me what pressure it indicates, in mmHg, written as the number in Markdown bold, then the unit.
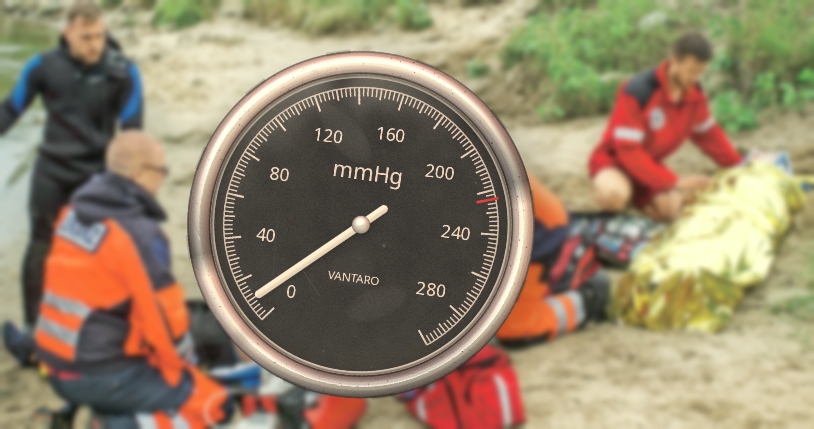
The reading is **10** mmHg
